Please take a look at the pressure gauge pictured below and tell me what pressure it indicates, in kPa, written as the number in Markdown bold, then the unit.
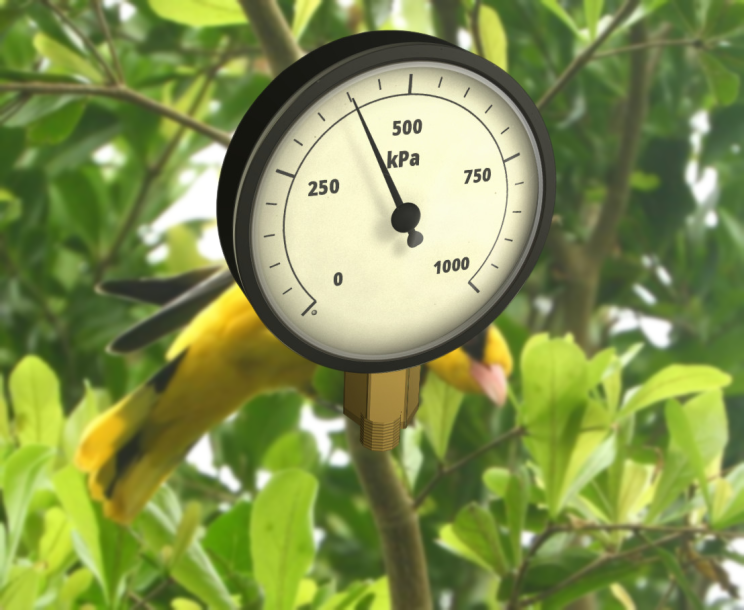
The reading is **400** kPa
